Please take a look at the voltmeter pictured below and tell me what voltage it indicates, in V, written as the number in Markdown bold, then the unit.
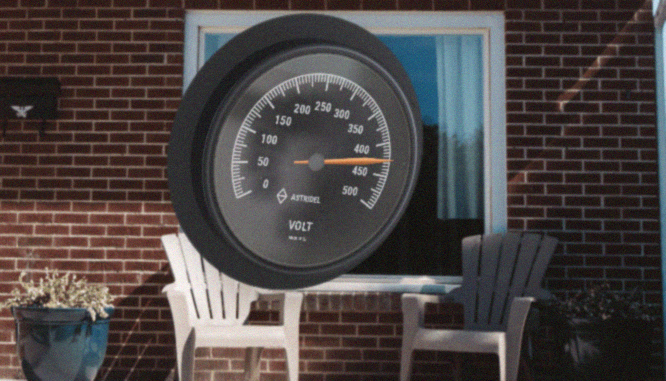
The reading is **425** V
